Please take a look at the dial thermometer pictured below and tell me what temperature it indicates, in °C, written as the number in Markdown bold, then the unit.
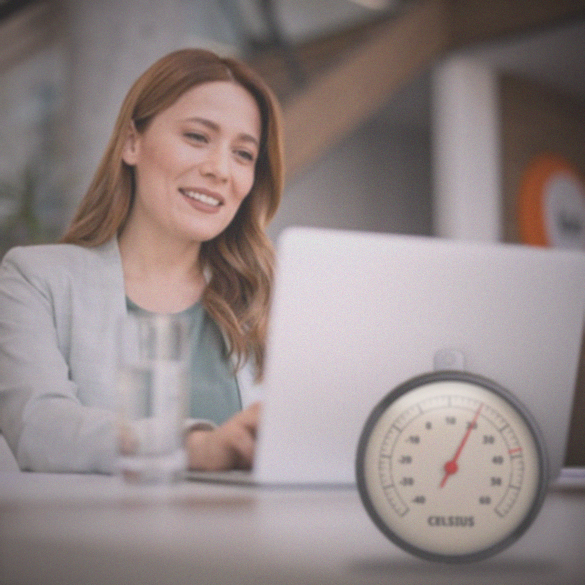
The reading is **20** °C
